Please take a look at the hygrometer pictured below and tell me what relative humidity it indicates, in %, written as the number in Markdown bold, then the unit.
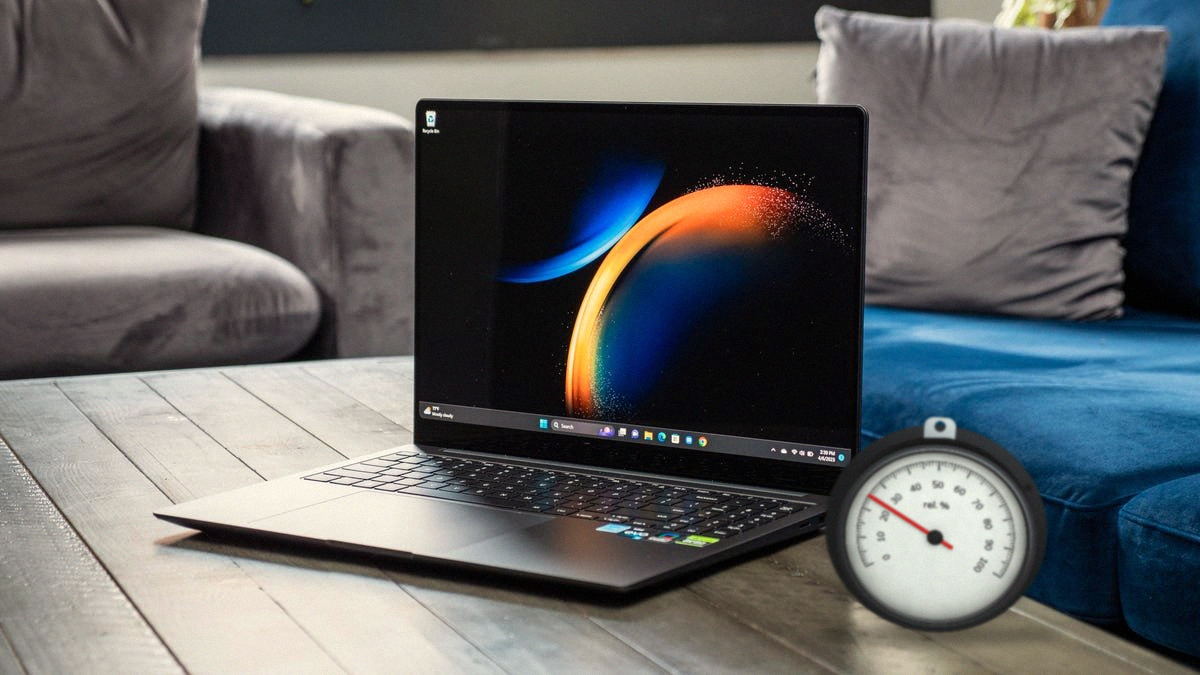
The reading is **25** %
